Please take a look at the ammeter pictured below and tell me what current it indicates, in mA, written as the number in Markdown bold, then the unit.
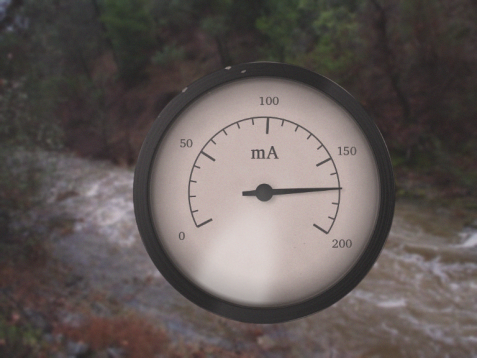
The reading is **170** mA
